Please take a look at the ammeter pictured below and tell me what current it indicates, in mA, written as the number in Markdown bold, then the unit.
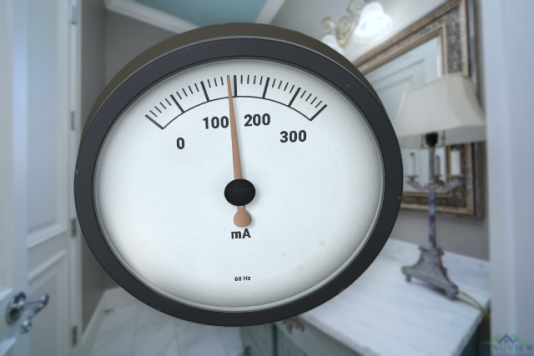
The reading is **140** mA
